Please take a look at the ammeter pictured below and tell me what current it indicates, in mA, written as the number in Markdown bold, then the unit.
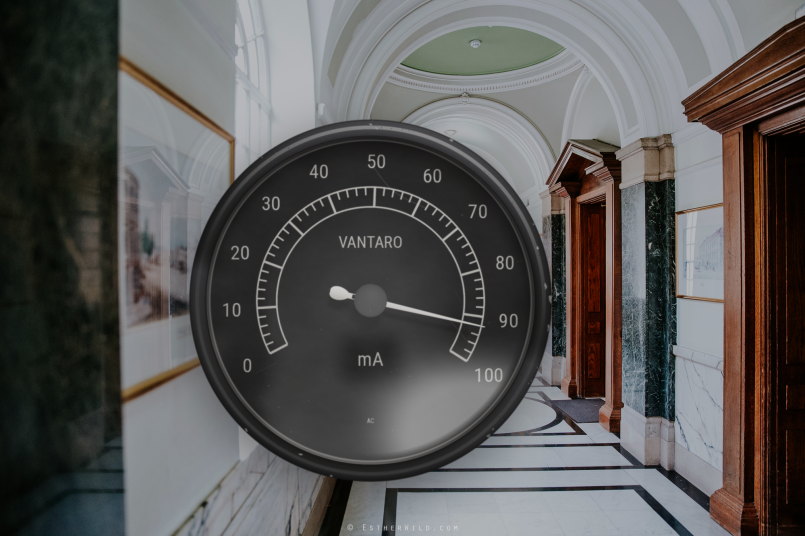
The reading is **92** mA
